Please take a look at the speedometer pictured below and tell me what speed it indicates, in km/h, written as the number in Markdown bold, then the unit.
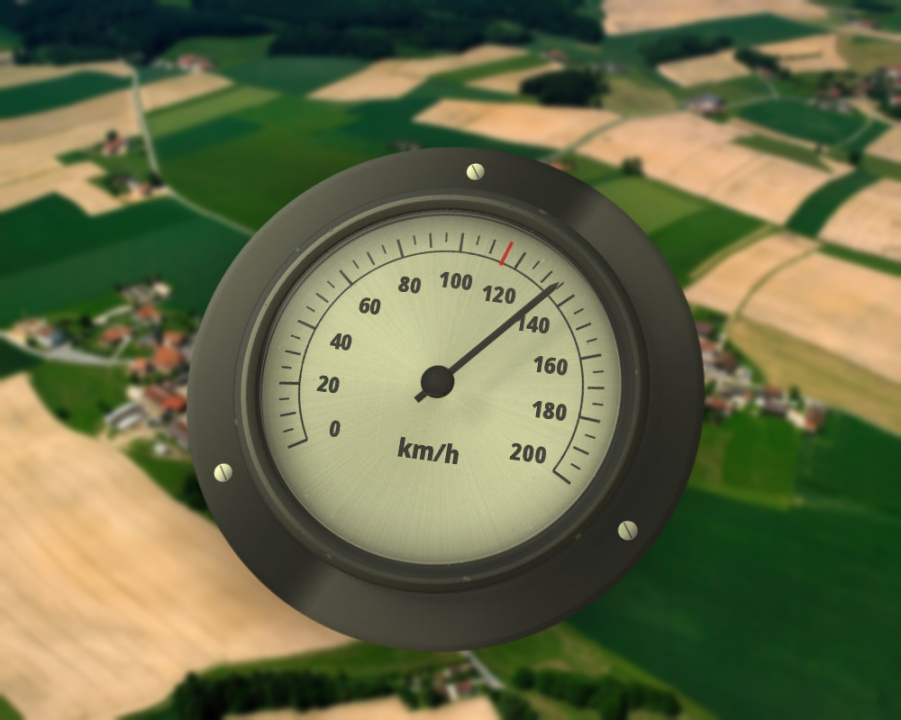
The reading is **135** km/h
